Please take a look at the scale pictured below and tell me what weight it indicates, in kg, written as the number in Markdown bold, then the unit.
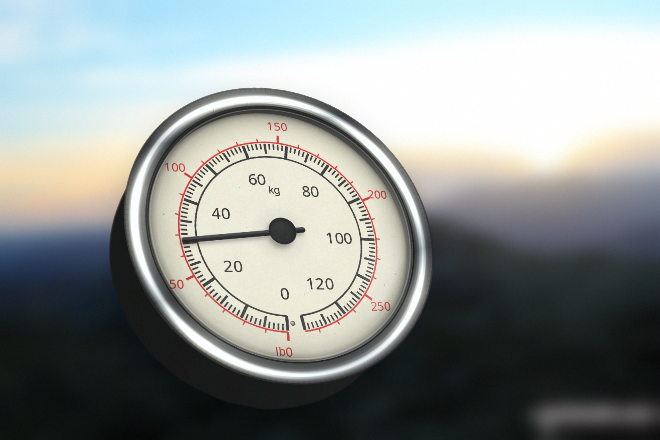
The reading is **30** kg
